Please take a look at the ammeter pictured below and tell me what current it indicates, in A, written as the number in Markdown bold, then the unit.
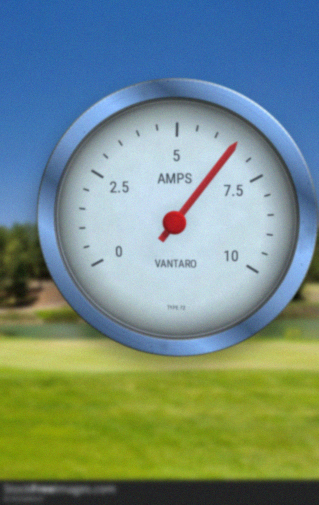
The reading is **6.5** A
